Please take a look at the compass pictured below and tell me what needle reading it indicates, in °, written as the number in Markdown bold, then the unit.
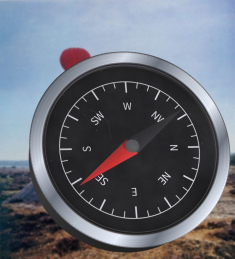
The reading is **145** °
